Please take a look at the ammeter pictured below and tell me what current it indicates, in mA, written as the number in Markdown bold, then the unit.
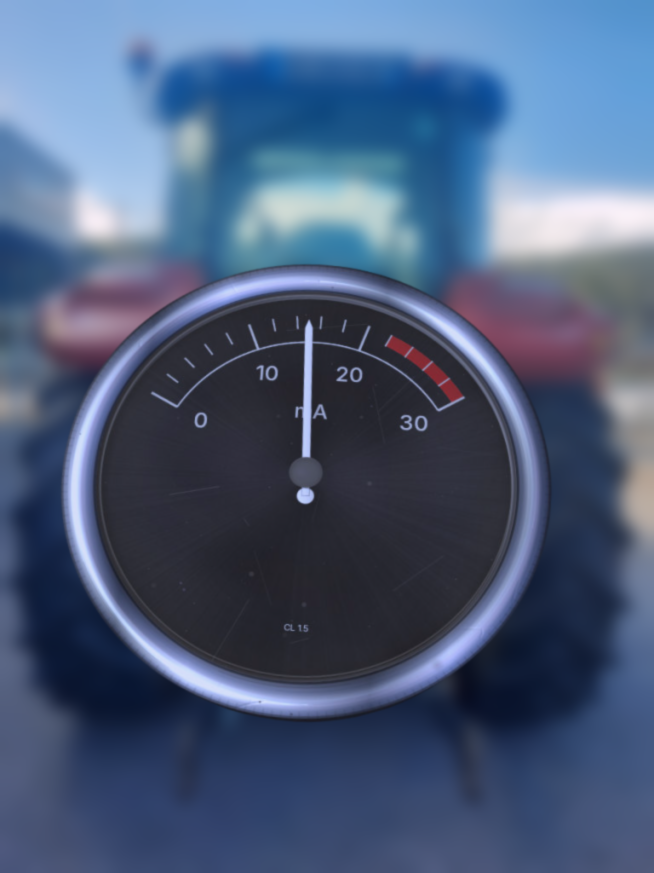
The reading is **15** mA
